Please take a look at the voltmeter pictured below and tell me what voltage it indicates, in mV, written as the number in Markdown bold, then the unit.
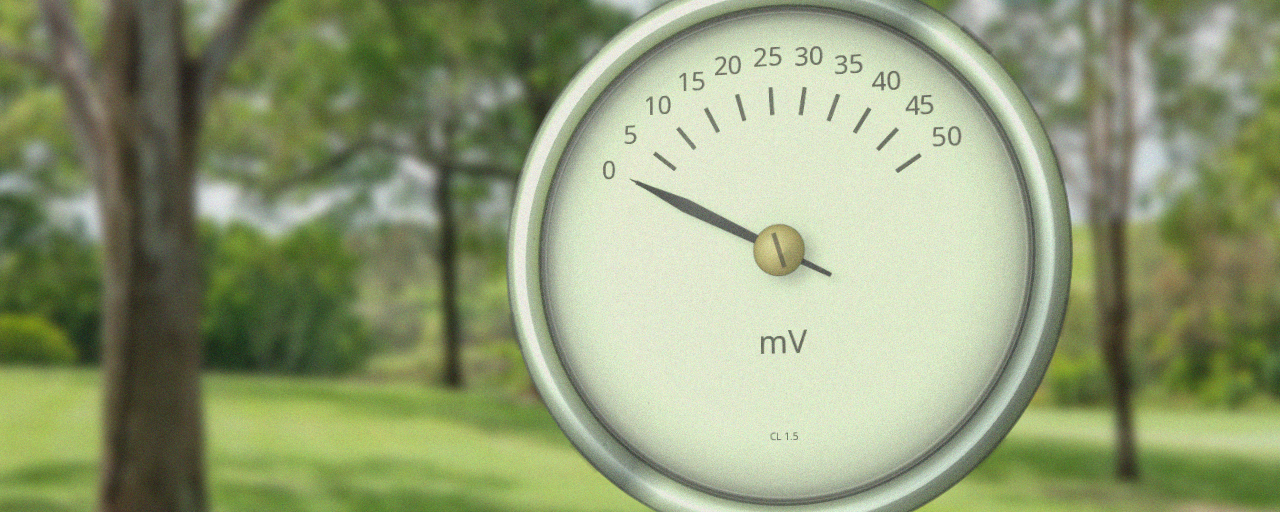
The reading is **0** mV
